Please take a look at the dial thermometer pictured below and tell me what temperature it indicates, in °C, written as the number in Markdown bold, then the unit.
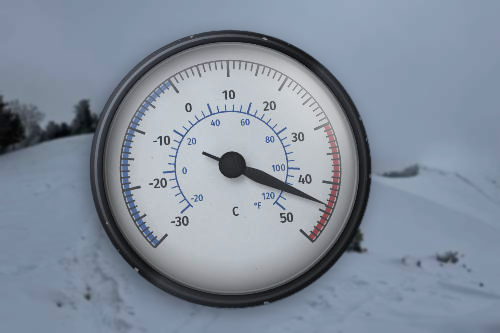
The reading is **44** °C
